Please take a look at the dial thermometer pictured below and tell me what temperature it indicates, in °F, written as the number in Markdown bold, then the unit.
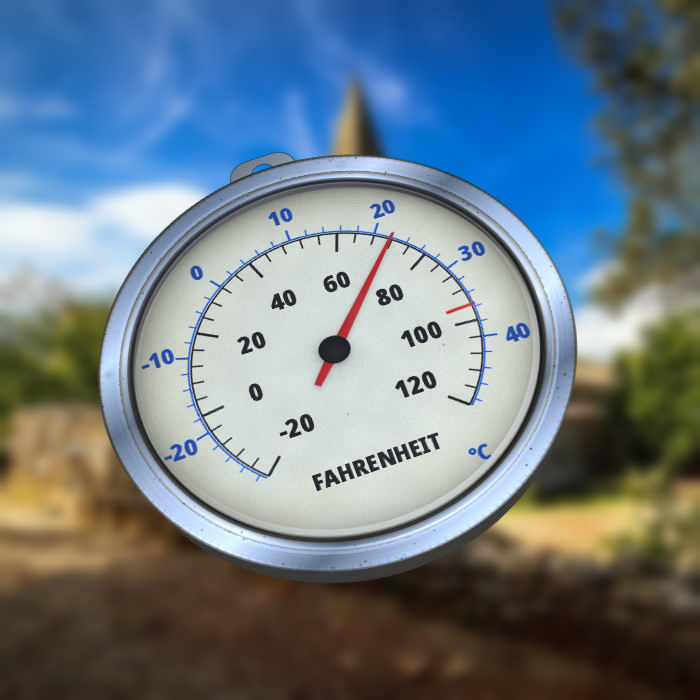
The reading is **72** °F
